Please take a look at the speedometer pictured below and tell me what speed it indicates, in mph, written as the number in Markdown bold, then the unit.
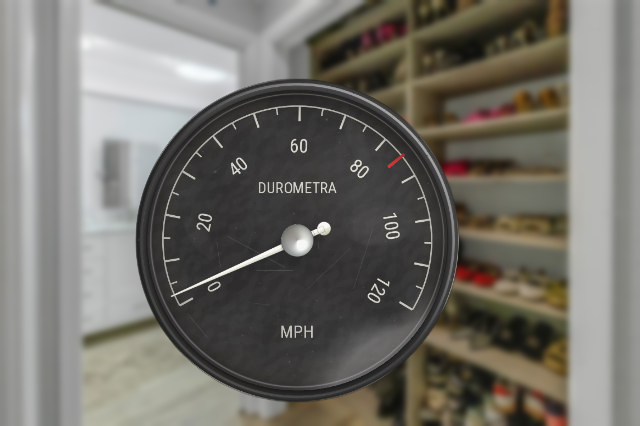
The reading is **2.5** mph
